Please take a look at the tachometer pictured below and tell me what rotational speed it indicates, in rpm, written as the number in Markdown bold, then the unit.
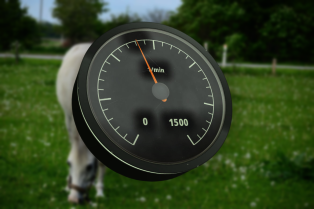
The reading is **650** rpm
